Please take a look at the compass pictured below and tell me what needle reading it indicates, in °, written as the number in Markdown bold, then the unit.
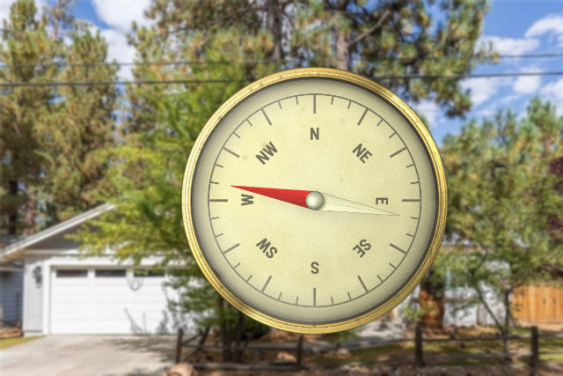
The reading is **280** °
